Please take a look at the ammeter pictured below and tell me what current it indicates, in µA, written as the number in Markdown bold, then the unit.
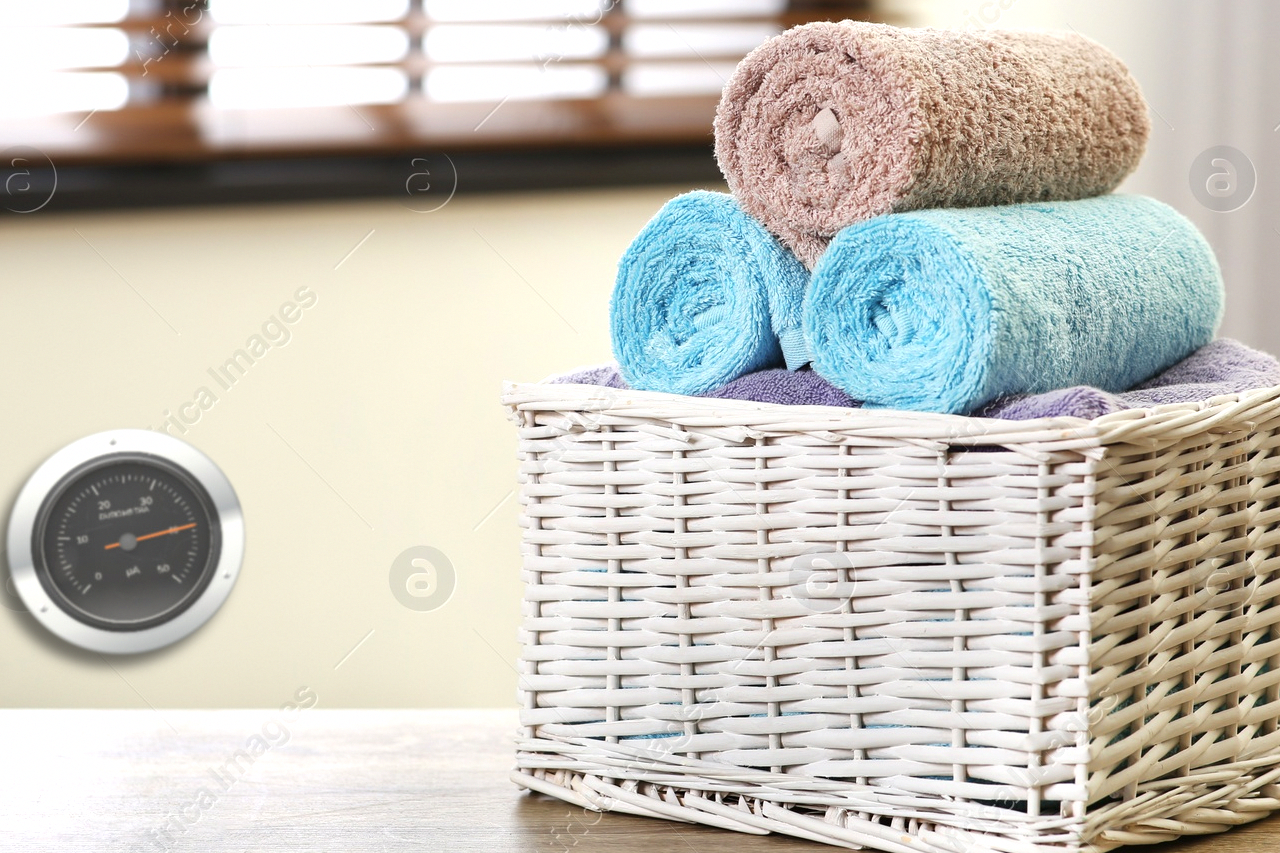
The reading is **40** µA
